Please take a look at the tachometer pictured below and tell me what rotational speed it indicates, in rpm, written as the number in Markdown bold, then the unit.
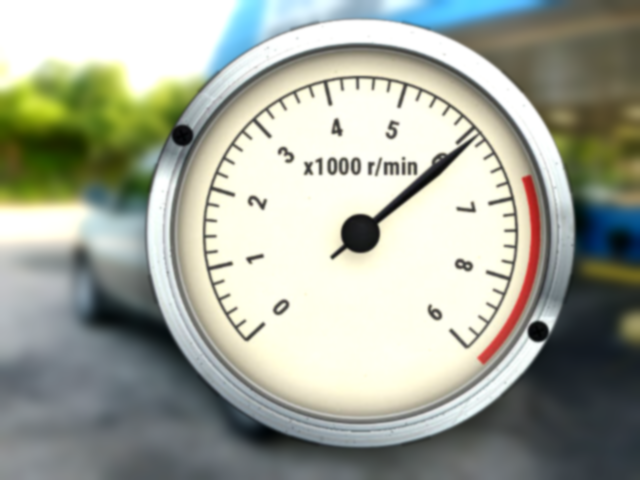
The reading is **6100** rpm
